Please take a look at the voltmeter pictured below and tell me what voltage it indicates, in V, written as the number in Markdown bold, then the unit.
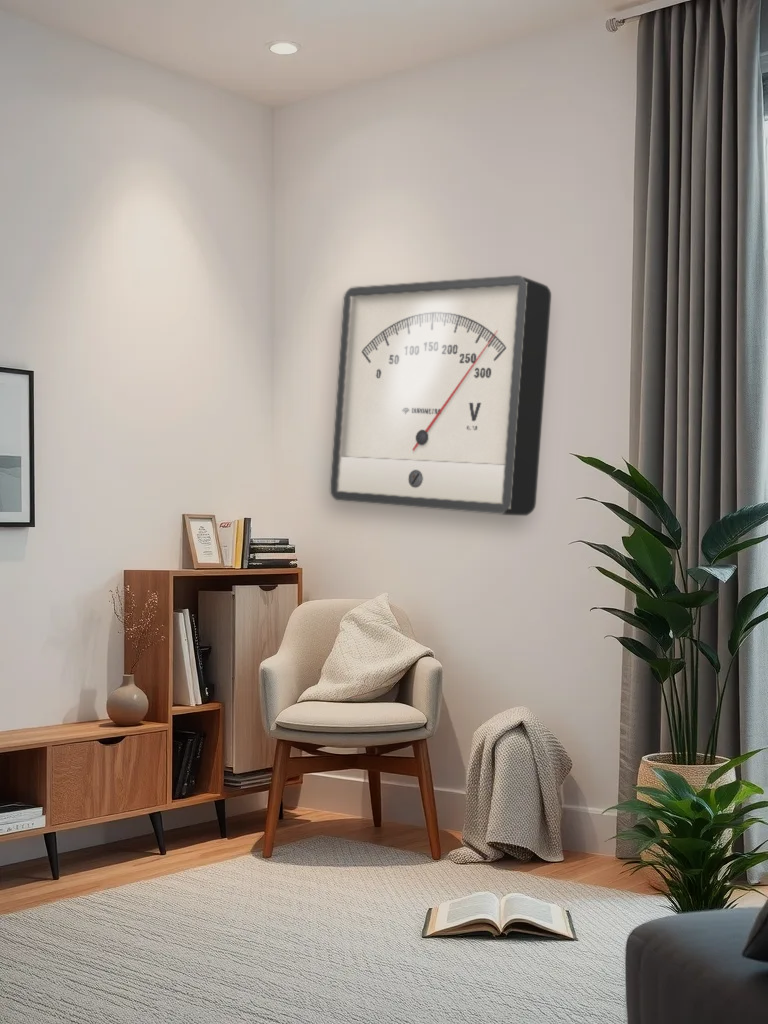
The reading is **275** V
